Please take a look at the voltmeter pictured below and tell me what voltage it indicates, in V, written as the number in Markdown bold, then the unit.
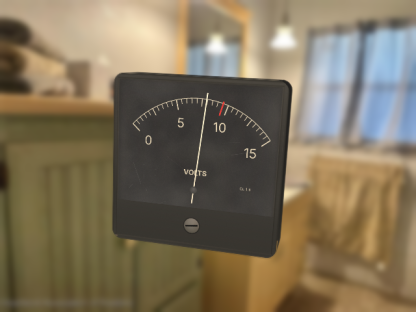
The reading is **8** V
